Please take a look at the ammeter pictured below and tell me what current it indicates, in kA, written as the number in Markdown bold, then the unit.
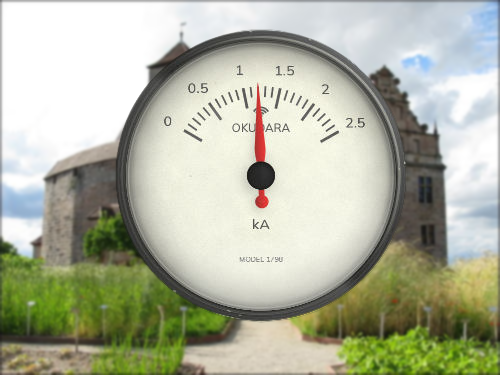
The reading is **1.2** kA
